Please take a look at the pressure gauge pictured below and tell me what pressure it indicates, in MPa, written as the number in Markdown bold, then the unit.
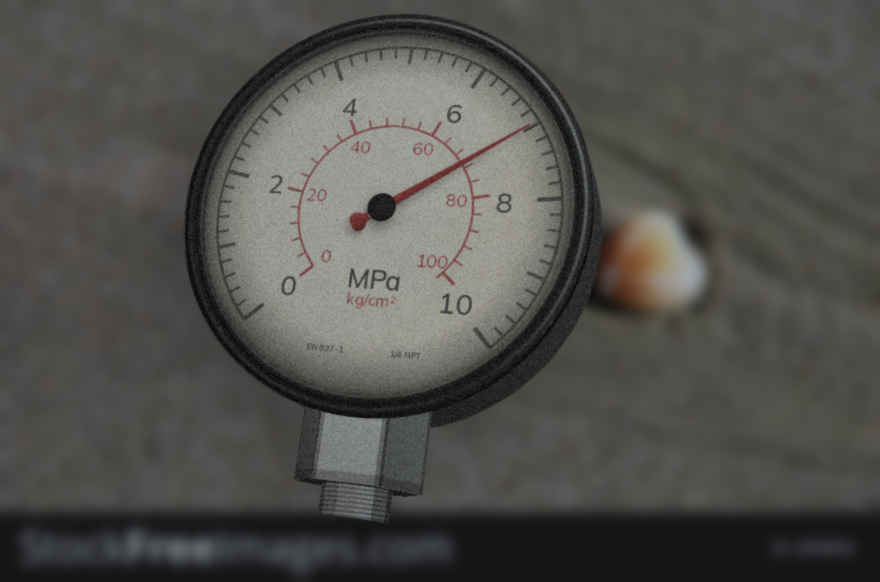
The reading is **7** MPa
